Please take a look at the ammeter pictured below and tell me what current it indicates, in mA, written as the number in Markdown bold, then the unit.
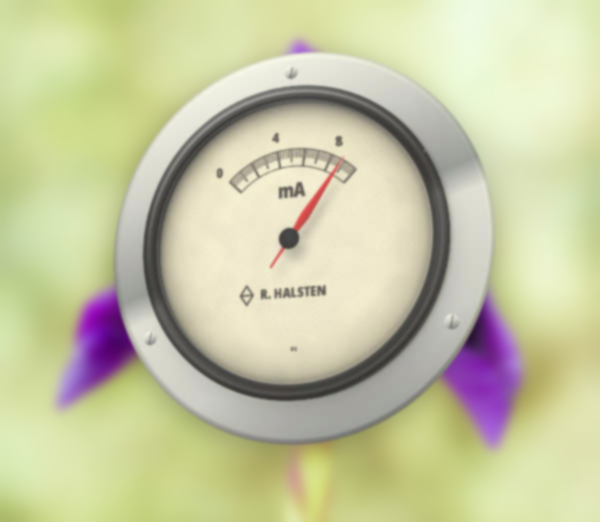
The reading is **9** mA
